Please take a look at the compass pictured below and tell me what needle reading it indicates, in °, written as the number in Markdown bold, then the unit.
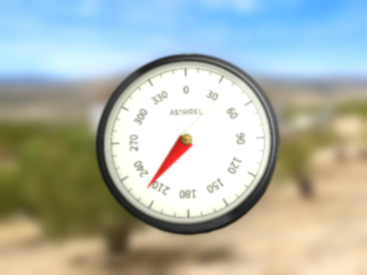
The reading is **220** °
